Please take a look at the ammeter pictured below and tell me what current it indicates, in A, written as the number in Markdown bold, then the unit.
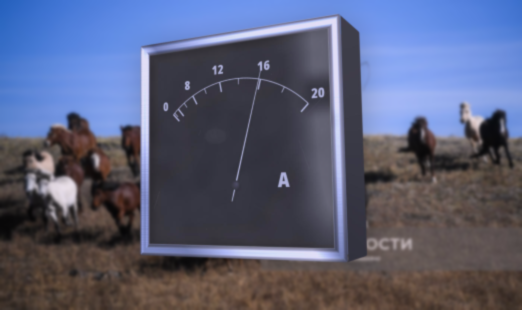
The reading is **16** A
